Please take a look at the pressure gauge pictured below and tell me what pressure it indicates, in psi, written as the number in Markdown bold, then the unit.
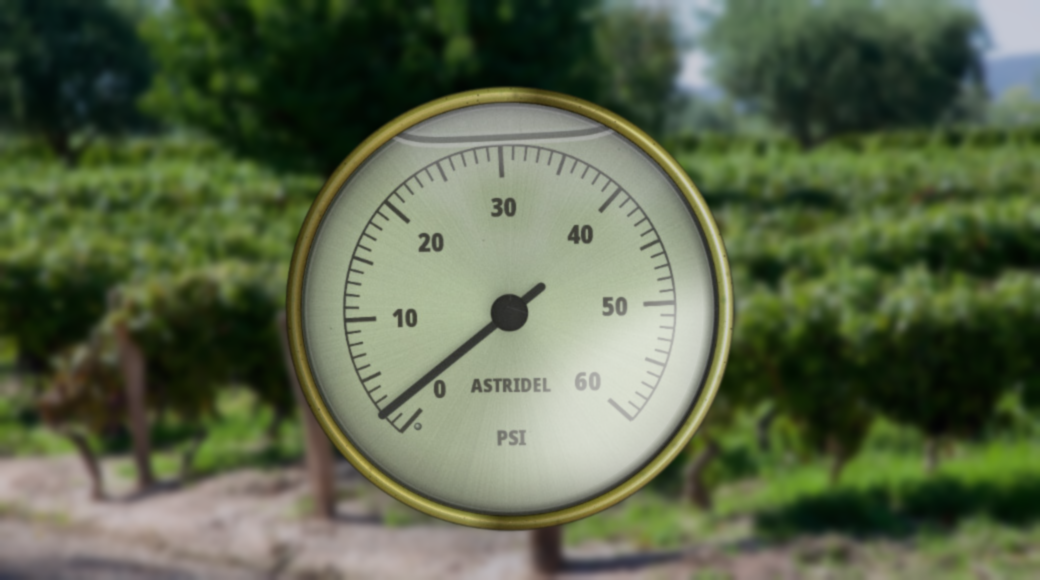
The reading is **2** psi
